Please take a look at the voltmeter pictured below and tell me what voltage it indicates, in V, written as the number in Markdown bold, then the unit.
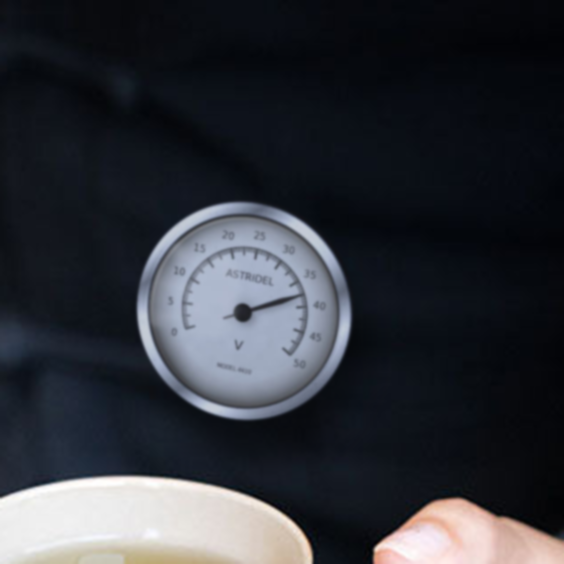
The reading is **37.5** V
